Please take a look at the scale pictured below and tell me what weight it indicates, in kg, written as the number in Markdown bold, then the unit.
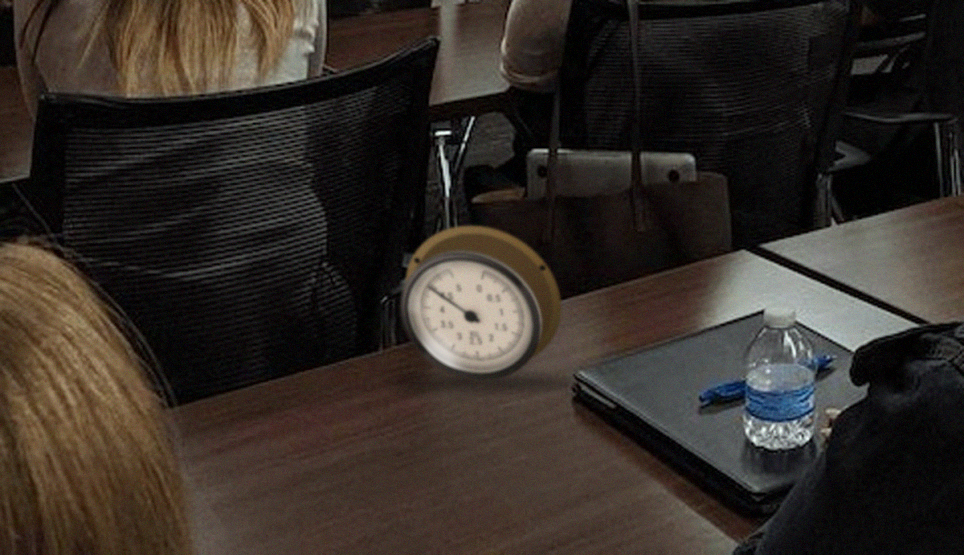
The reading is **4.5** kg
